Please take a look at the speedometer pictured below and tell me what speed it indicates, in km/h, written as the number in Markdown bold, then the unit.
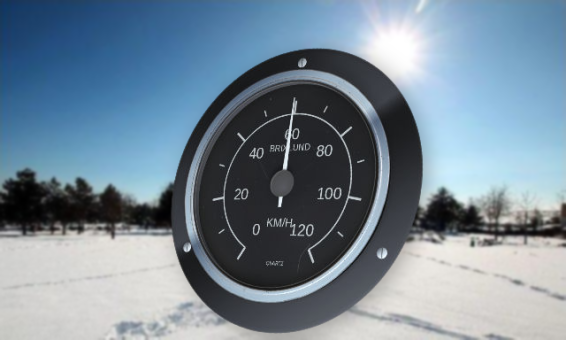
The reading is **60** km/h
